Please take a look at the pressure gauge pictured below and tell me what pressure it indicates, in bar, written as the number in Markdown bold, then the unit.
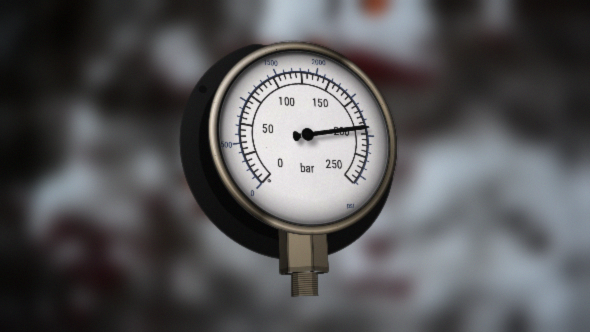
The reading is **200** bar
